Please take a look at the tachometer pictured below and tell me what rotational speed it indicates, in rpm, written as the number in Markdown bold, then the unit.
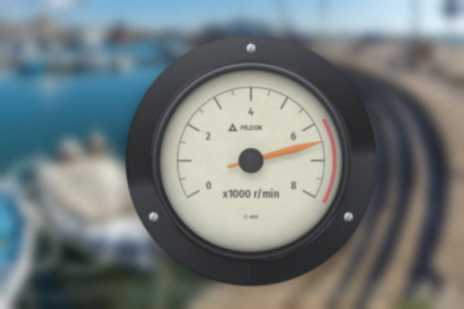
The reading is **6500** rpm
